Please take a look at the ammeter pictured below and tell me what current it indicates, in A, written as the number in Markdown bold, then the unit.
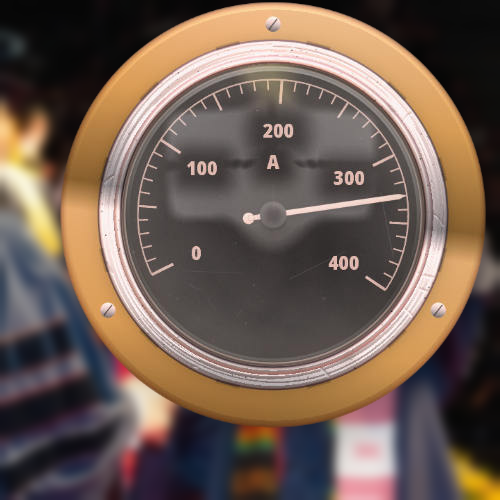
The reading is **330** A
